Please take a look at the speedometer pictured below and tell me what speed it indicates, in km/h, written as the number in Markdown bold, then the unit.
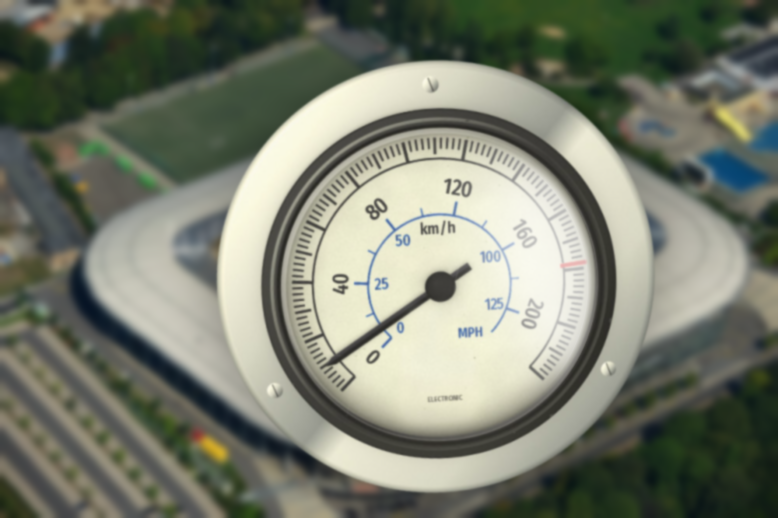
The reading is **10** km/h
